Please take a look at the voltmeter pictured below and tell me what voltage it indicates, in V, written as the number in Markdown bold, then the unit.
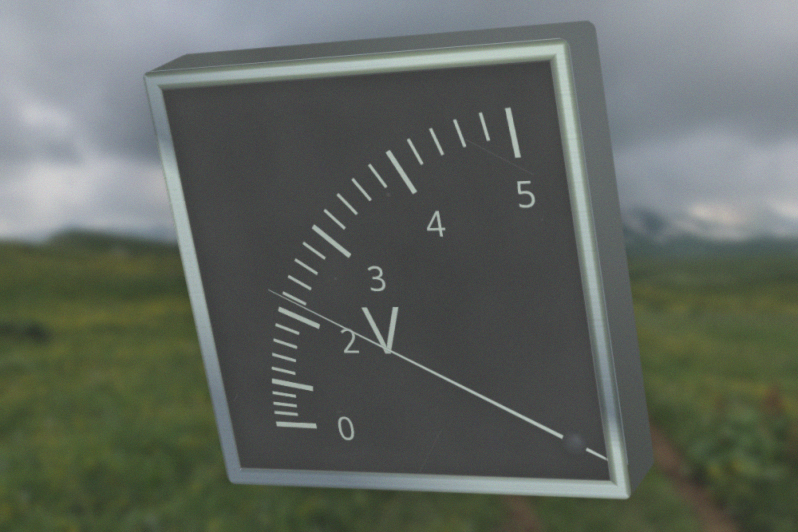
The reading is **2.2** V
